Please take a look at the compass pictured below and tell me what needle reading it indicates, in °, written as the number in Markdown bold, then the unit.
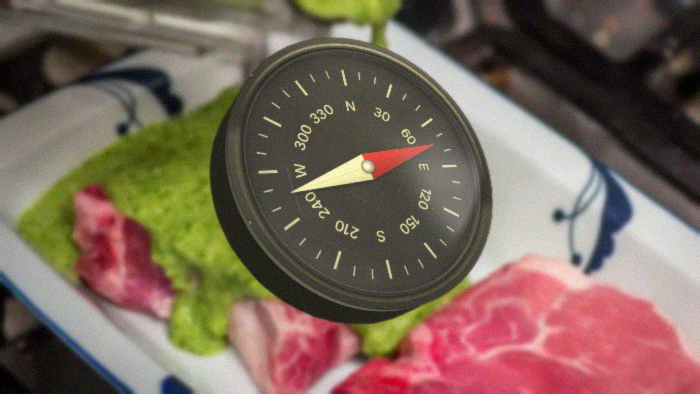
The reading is **75** °
